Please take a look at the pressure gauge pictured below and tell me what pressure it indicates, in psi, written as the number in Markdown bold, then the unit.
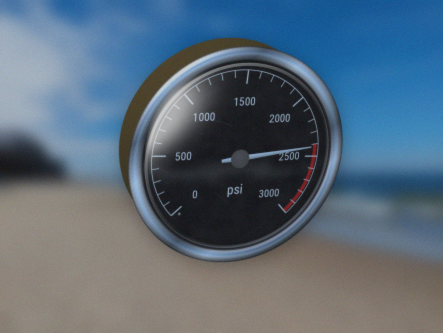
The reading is **2400** psi
